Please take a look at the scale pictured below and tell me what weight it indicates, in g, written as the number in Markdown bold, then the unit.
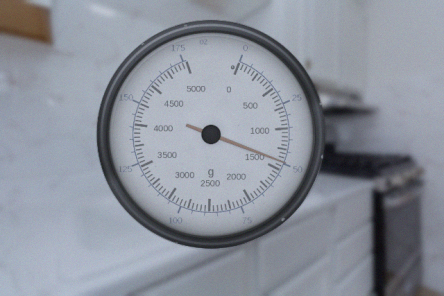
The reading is **1400** g
